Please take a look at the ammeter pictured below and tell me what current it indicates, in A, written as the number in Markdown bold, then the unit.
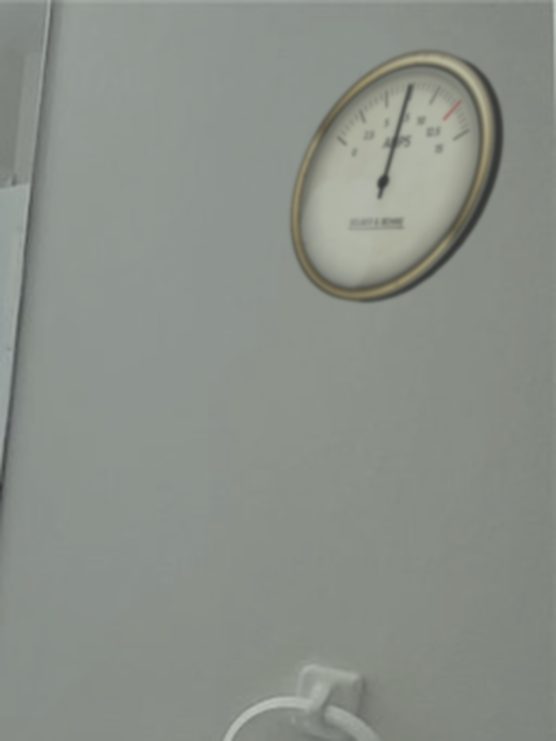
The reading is **7.5** A
